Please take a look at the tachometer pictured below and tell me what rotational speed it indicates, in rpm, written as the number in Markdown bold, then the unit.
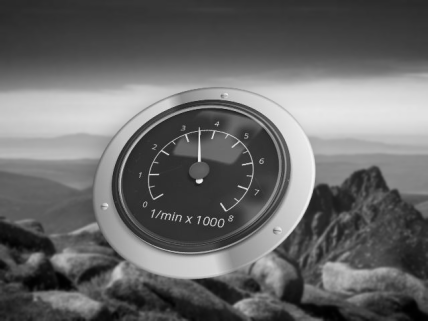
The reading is **3500** rpm
